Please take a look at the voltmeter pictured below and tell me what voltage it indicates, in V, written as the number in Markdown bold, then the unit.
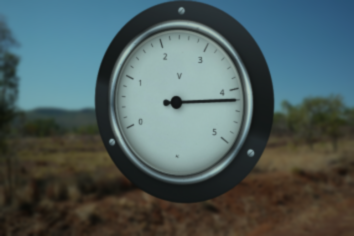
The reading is **4.2** V
